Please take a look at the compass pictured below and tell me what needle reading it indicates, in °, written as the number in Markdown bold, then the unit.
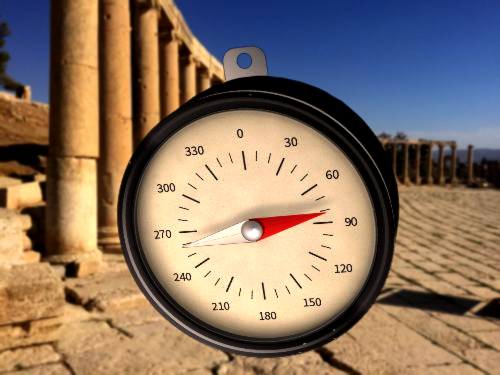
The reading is **80** °
